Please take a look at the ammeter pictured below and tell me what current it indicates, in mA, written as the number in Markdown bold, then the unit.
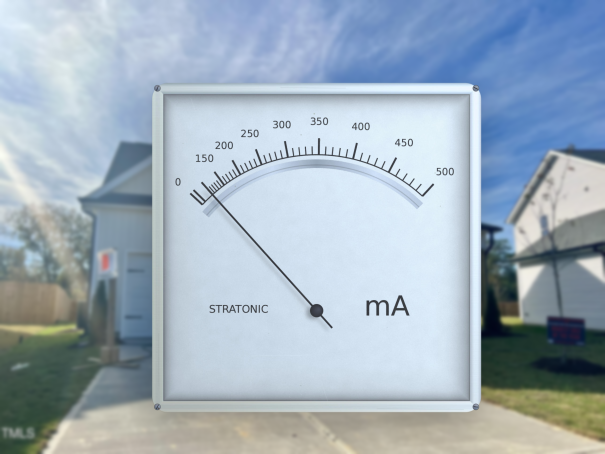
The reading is **100** mA
